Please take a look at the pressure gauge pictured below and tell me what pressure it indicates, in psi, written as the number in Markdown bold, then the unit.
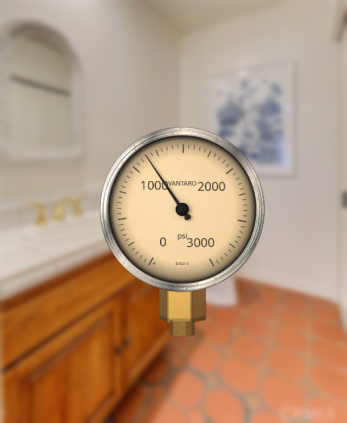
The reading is **1150** psi
